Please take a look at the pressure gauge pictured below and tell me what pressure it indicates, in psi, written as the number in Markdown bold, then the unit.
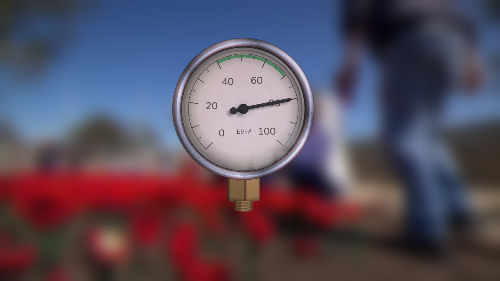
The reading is **80** psi
